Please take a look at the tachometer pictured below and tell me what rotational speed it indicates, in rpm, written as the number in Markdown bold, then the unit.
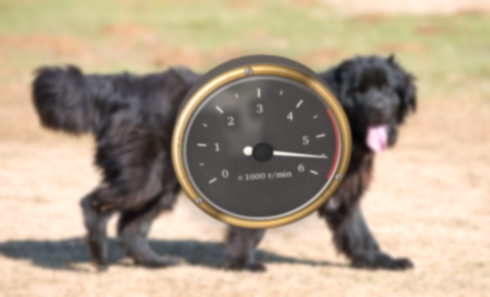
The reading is **5500** rpm
